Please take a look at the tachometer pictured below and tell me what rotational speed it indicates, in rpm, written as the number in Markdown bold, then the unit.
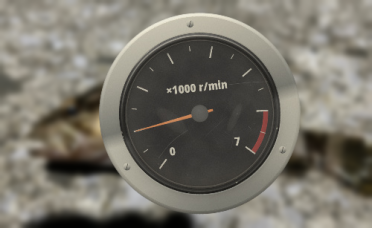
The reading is **1000** rpm
